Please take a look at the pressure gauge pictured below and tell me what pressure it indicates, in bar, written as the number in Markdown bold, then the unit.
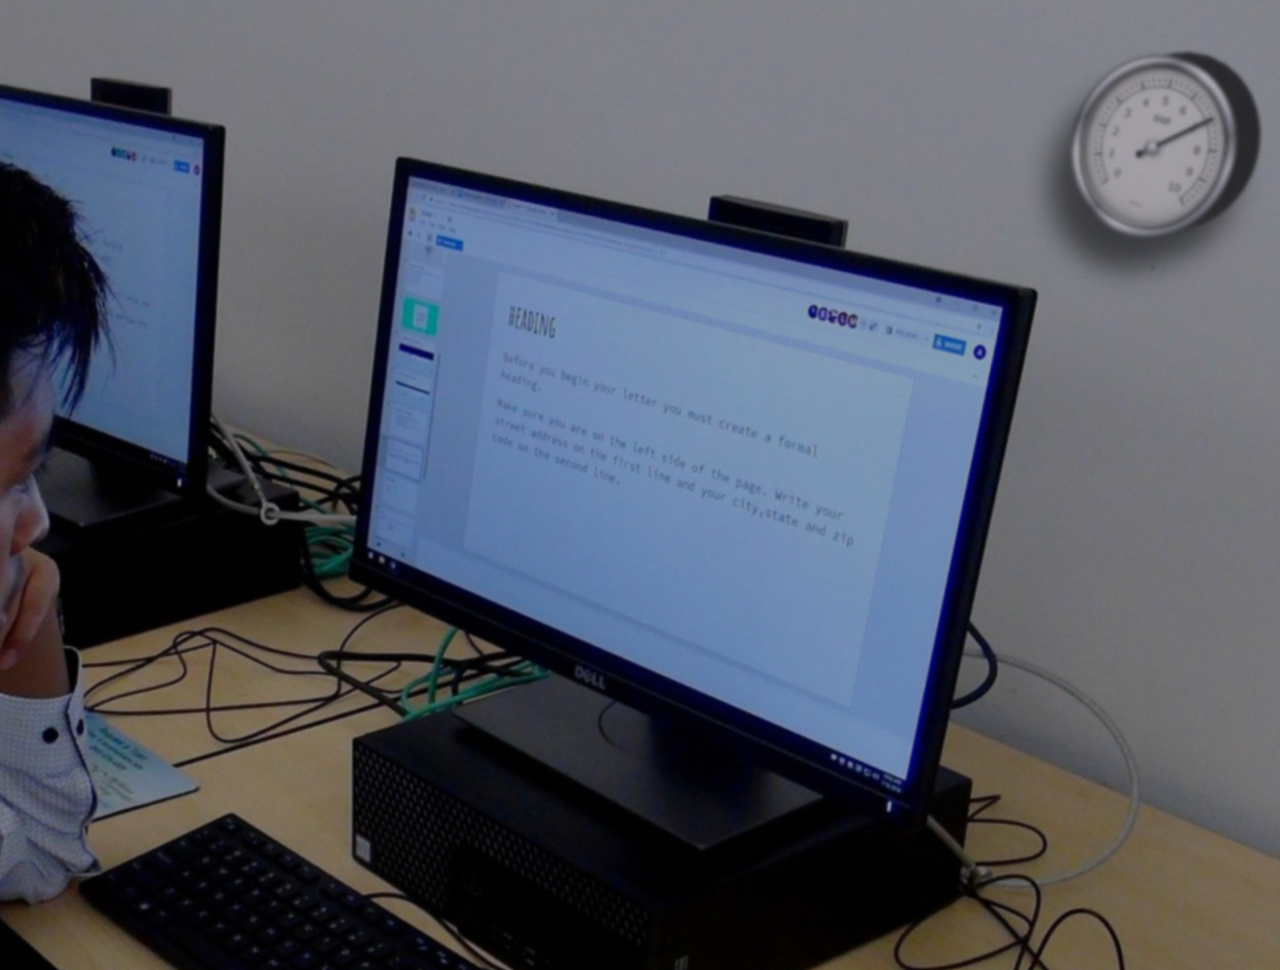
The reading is **7** bar
